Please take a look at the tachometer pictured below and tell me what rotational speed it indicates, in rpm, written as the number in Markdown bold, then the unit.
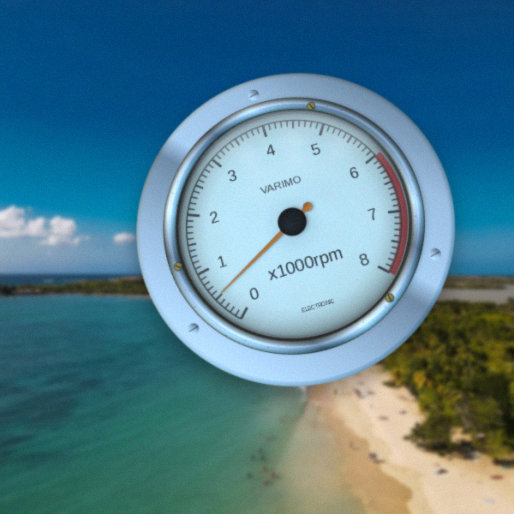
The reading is **500** rpm
